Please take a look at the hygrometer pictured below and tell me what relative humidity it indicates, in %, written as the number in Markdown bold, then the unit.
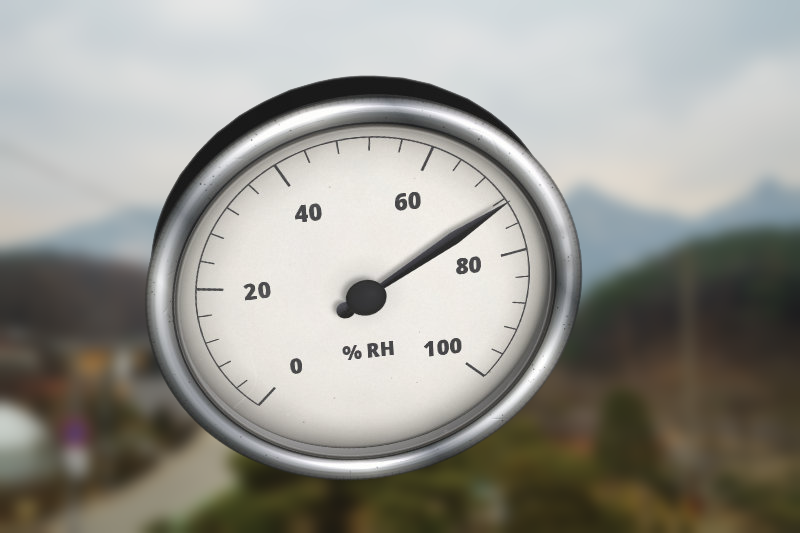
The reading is **72** %
